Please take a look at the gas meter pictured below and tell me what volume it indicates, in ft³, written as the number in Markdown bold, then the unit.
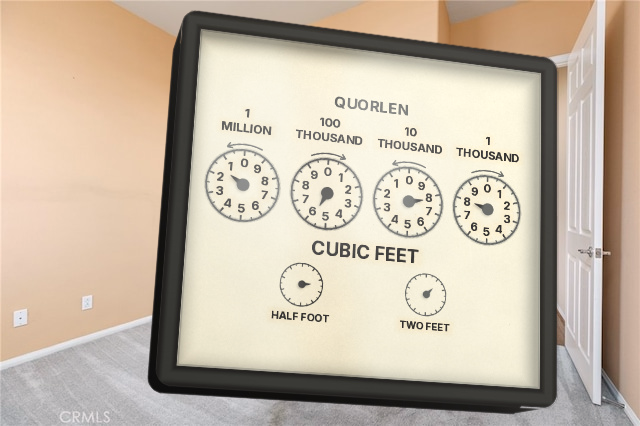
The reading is **157800** ft³
